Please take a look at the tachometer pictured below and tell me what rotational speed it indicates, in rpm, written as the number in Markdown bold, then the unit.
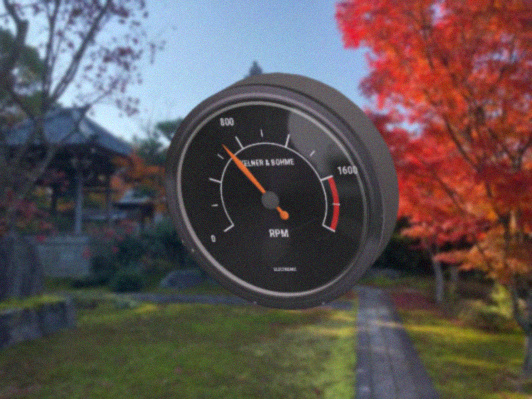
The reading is **700** rpm
